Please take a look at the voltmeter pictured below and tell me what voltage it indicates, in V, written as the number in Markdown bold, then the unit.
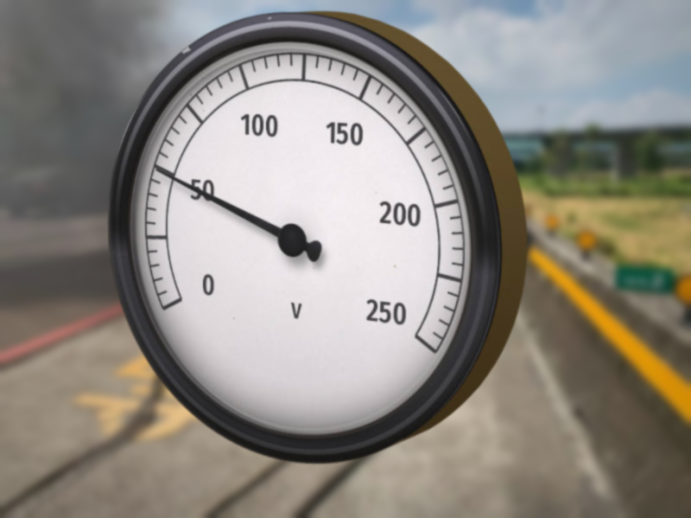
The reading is **50** V
